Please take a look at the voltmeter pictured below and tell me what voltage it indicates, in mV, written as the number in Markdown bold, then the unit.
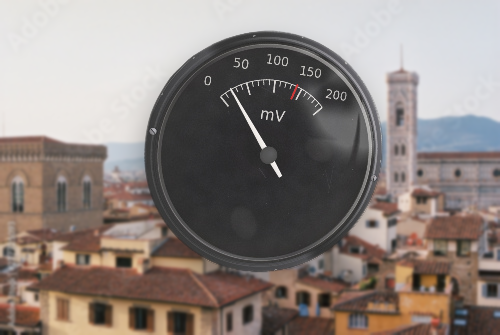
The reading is **20** mV
